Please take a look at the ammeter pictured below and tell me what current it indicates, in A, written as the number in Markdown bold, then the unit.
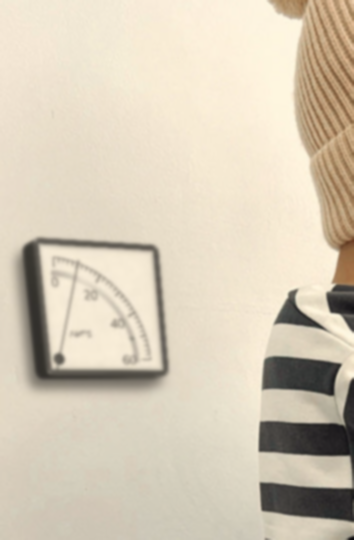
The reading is **10** A
